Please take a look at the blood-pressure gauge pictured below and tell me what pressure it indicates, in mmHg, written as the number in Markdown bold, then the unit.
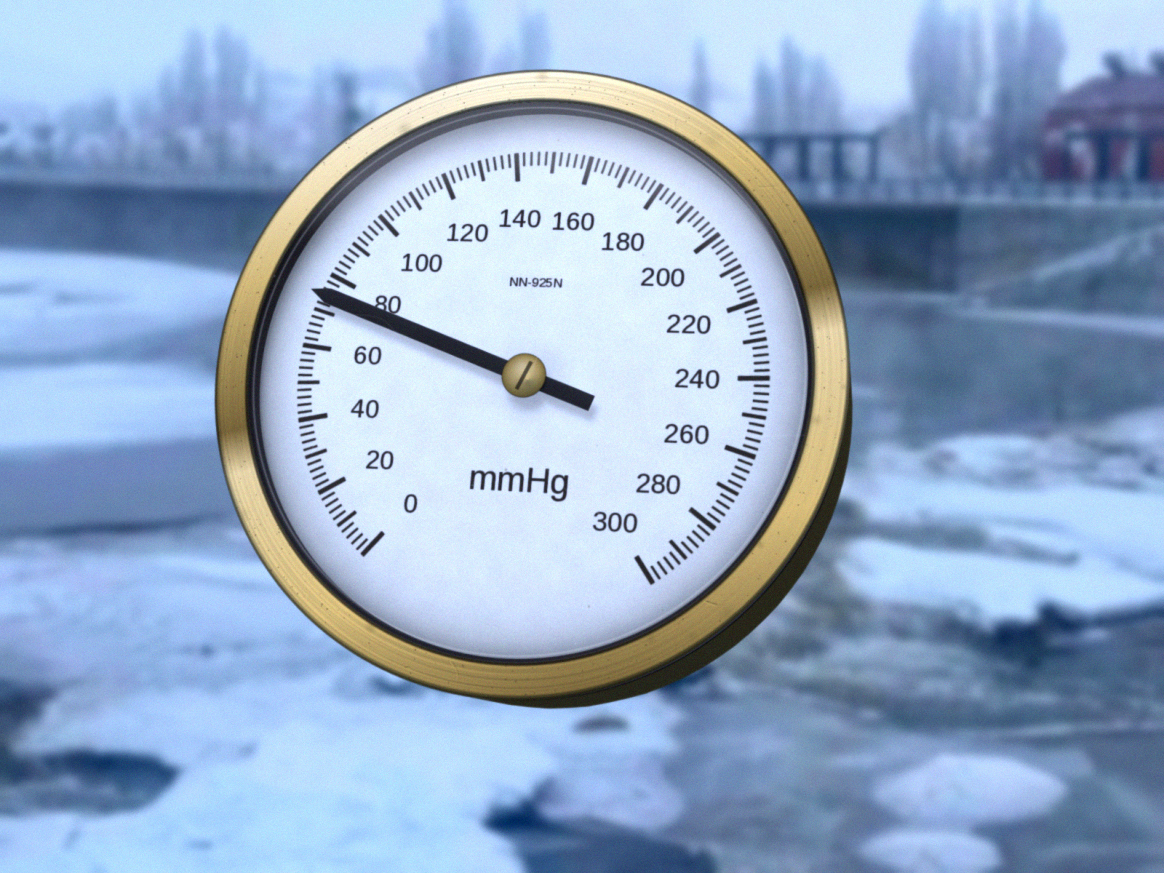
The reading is **74** mmHg
